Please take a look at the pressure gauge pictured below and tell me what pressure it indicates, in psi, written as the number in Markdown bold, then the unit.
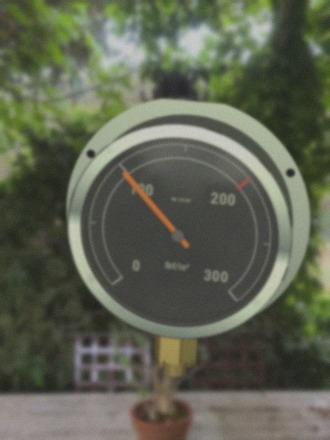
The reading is **100** psi
